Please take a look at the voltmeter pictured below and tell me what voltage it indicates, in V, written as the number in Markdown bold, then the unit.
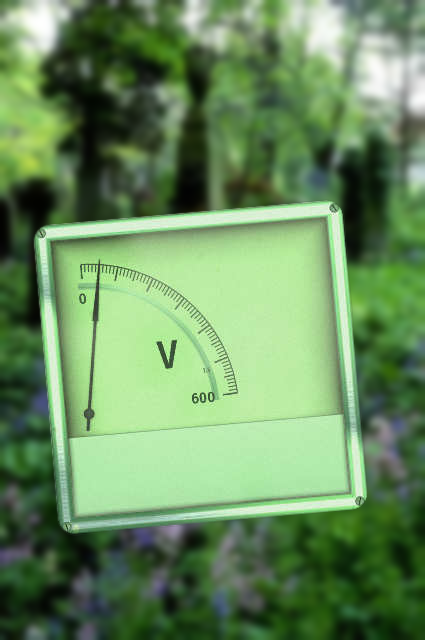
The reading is **50** V
